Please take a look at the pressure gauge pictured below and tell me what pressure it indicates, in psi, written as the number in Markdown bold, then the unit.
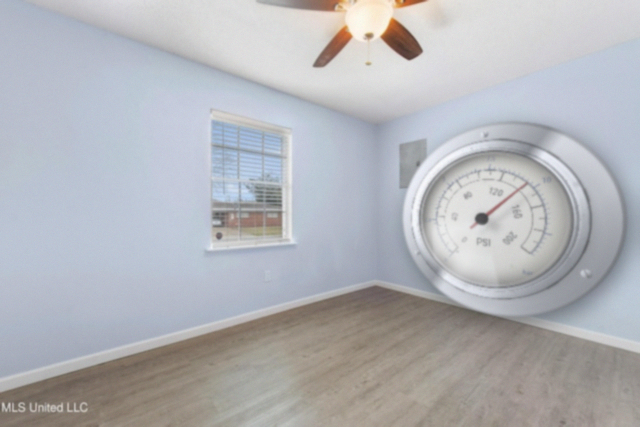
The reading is **140** psi
